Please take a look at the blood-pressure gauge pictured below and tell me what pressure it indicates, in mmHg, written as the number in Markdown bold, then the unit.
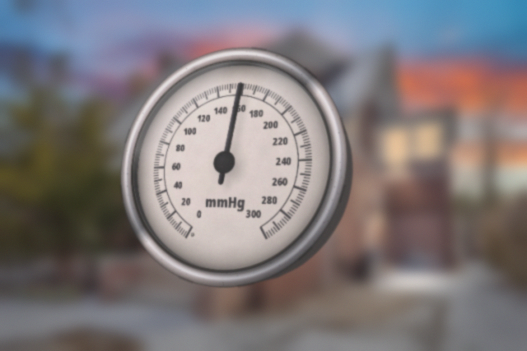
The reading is **160** mmHg
